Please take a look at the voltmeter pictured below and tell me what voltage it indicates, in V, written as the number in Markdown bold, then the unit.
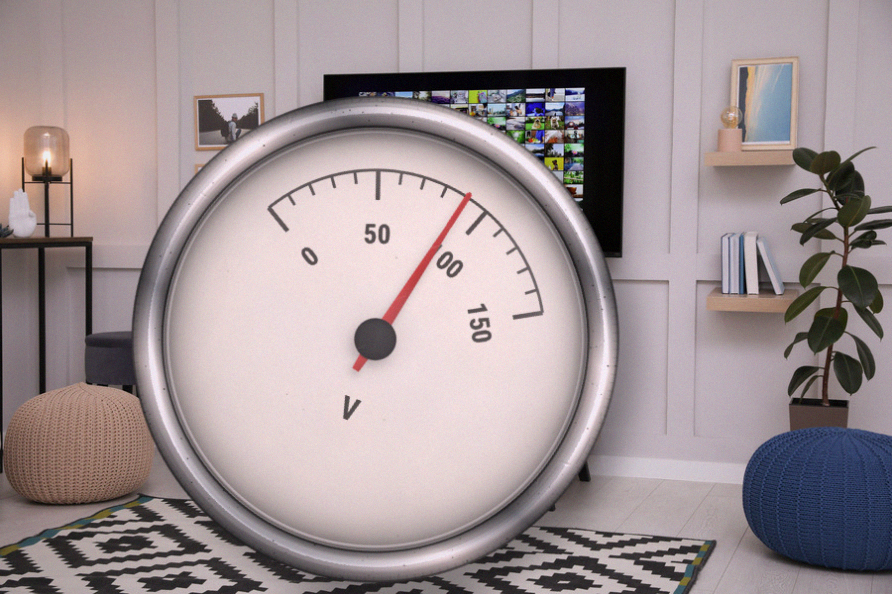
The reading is **90** V
